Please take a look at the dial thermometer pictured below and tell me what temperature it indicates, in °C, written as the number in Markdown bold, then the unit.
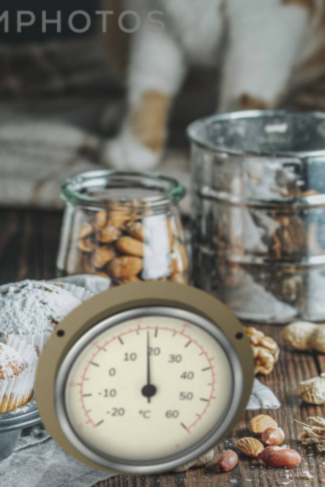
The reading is **17.5** °C
